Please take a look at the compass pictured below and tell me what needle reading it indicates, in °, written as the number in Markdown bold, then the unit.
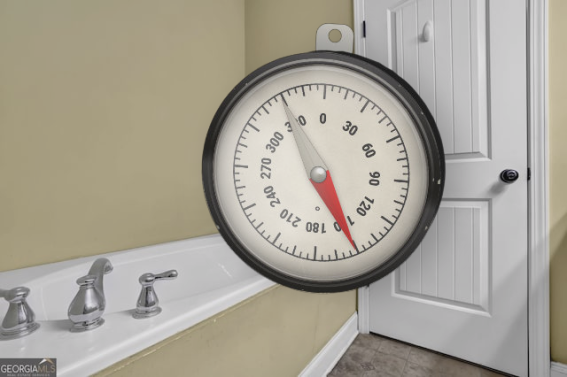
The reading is **150** °
